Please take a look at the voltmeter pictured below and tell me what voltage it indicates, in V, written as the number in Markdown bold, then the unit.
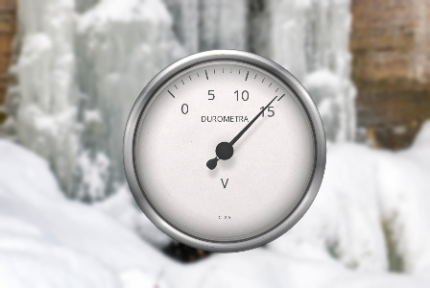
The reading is **14.5** V
